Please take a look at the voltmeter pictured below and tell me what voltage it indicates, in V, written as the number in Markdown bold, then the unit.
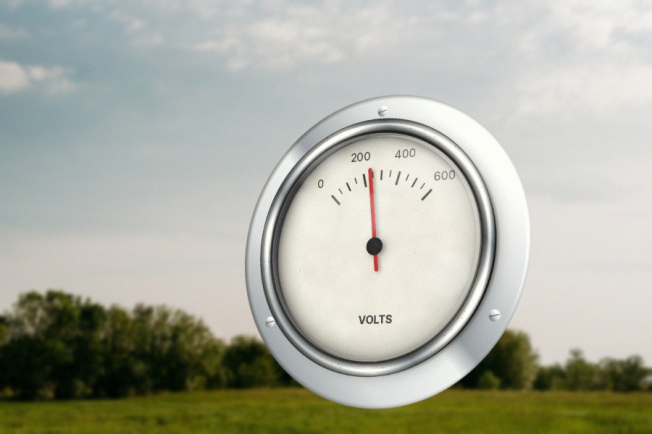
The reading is **250** V
